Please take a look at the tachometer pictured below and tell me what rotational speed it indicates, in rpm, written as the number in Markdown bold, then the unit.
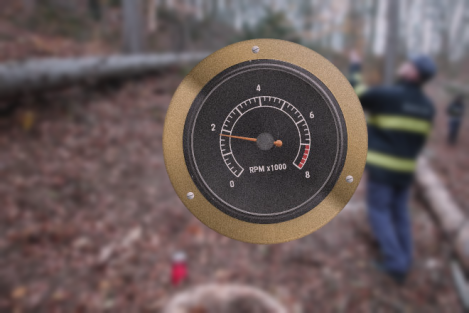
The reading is **1800** rpm
